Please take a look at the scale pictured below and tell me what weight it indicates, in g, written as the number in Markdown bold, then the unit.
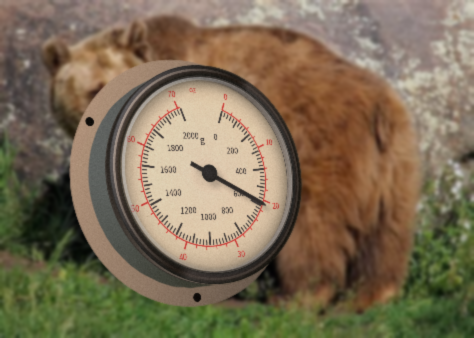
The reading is **600** g
